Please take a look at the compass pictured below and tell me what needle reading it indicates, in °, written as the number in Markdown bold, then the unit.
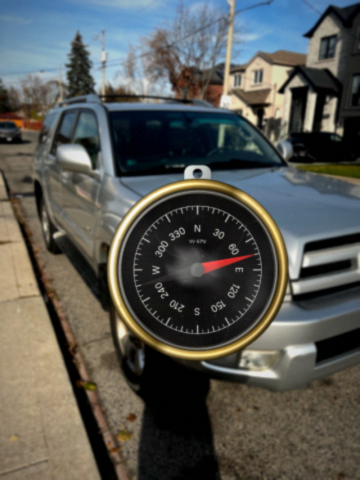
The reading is **75** °
